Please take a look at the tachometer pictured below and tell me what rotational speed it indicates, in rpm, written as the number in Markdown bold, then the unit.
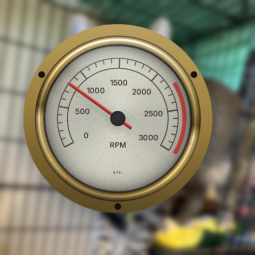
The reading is **800** rpm
